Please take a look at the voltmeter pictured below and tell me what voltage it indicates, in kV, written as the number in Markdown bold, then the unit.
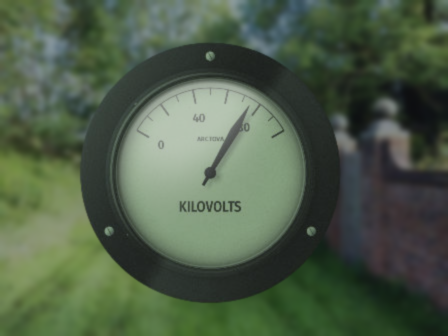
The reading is **75** kV
